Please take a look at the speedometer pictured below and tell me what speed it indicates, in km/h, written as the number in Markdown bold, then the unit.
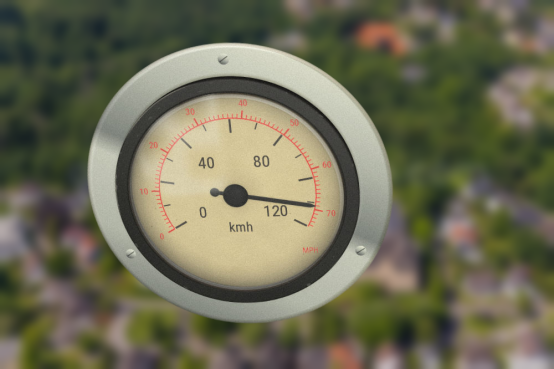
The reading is **110** km/h
